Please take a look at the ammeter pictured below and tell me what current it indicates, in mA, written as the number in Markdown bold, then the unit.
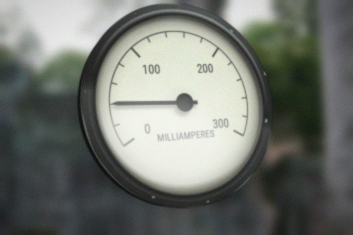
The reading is **40** mA
